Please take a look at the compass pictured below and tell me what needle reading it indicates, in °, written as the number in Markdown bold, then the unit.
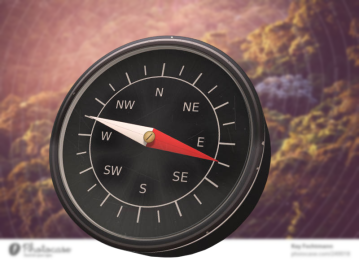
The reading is **105** °
